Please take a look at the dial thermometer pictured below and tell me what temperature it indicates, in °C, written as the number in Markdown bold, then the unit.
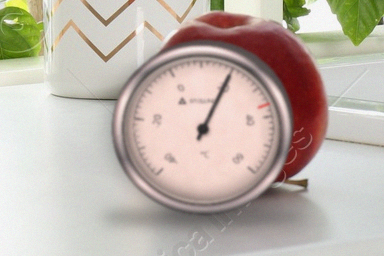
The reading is **20** °C
